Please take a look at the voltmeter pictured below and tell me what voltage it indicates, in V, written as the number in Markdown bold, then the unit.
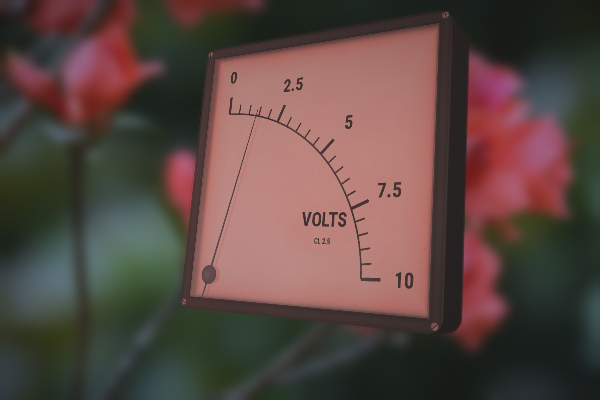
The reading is **1.5** V
